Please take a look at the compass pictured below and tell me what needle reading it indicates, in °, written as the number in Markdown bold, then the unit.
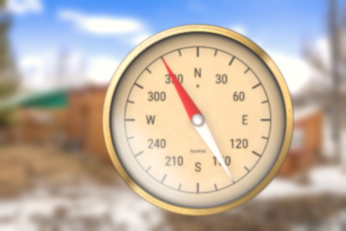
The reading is **330** °
